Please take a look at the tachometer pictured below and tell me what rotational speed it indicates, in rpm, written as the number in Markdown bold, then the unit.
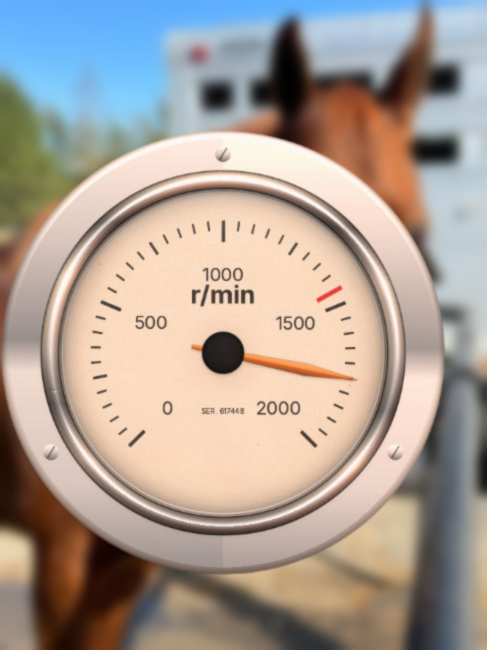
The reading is **1750** rpm
